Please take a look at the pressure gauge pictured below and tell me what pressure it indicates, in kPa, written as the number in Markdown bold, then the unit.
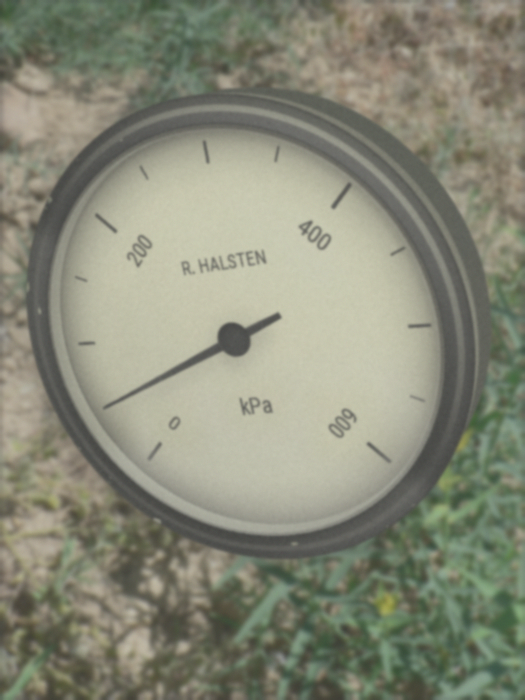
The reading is **50** kPa
